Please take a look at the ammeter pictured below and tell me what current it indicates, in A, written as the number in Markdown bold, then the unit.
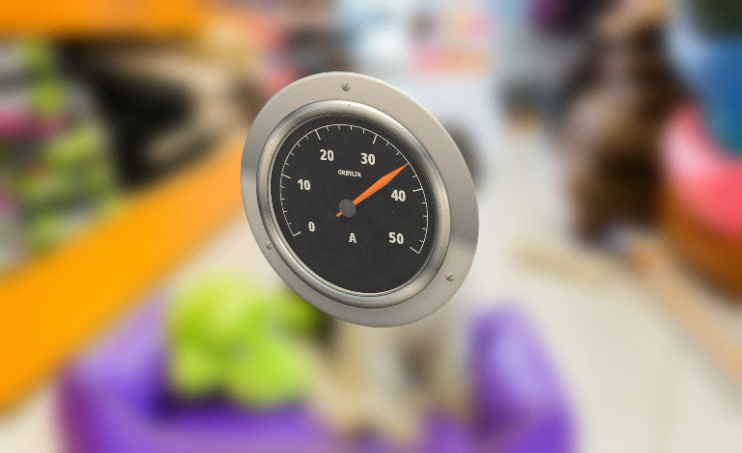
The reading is **36** A
